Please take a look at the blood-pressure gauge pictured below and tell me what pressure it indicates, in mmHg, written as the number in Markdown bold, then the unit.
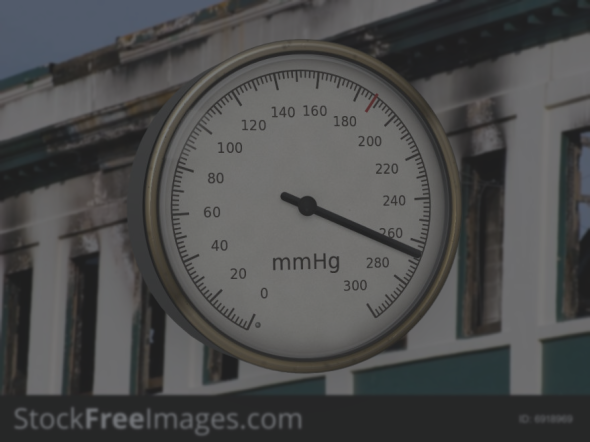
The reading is **266** mmHg
